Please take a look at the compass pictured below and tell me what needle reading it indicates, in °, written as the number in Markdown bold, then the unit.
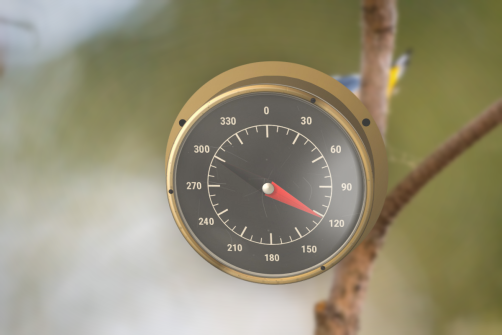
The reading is **120** °
